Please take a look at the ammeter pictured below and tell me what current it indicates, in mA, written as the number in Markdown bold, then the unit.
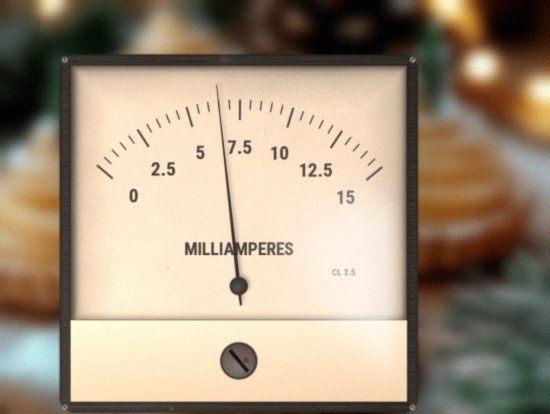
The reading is **6.5** mA
